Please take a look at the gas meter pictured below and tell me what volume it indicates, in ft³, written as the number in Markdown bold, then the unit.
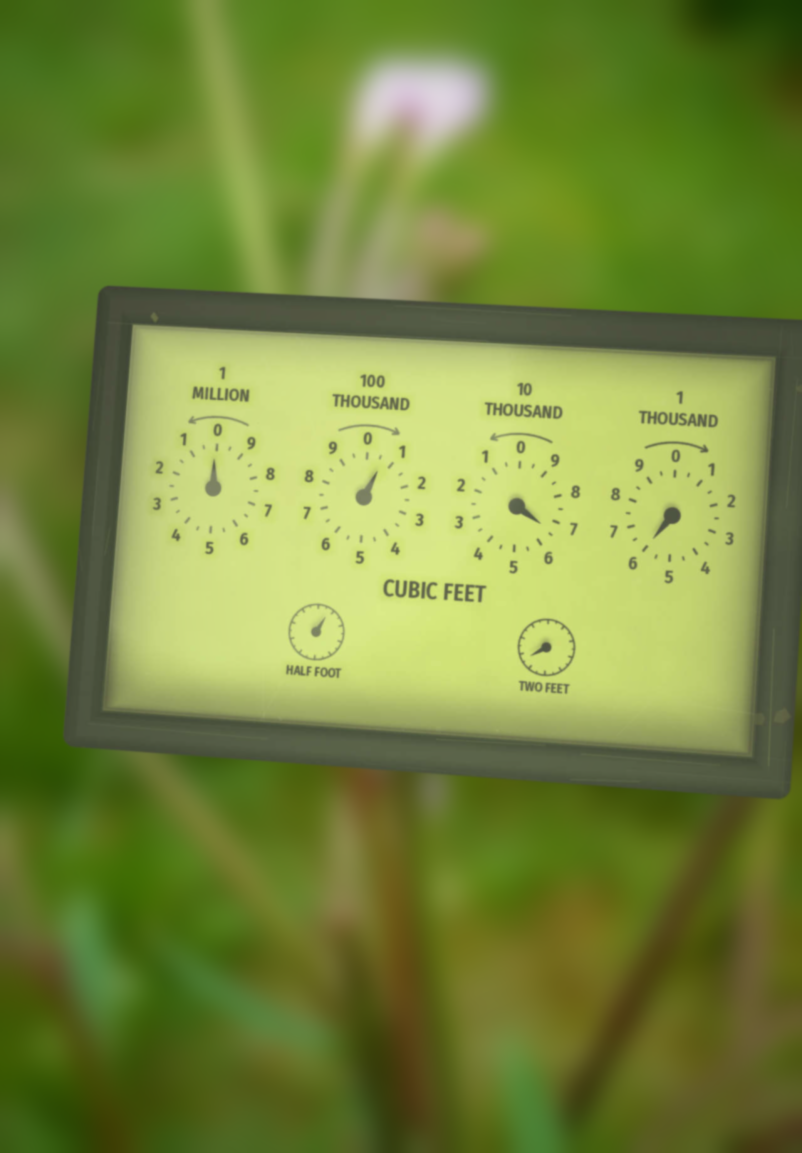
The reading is **6600** ft³
